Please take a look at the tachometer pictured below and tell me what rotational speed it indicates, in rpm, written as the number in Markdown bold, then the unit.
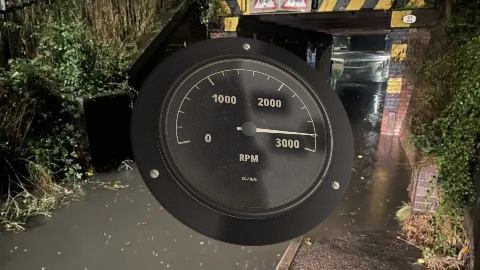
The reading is **2800** rpm
